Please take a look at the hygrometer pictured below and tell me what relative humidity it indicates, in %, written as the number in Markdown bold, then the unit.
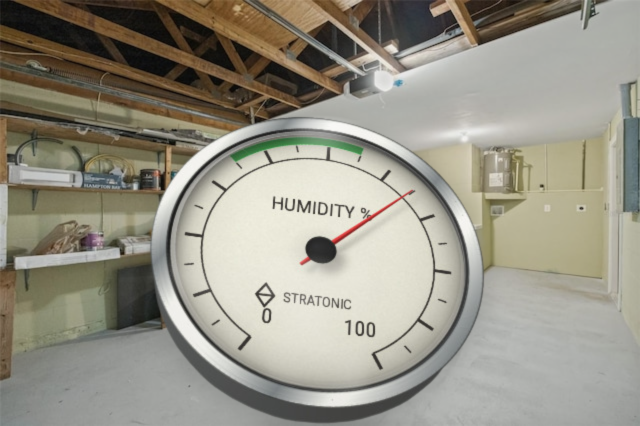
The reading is **65** %
